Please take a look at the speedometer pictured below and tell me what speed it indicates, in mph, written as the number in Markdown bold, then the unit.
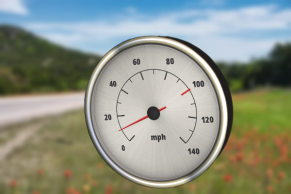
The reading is **10** mph
